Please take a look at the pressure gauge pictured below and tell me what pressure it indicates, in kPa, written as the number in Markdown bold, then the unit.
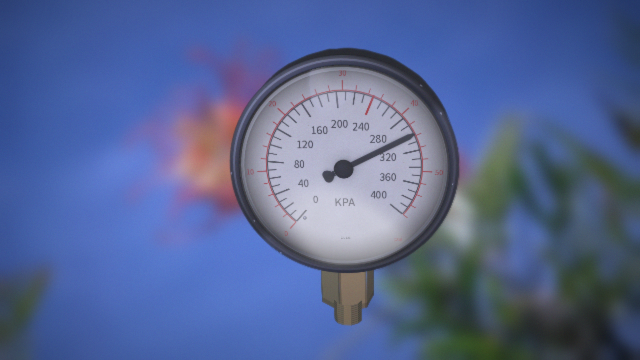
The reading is **300** kPa
